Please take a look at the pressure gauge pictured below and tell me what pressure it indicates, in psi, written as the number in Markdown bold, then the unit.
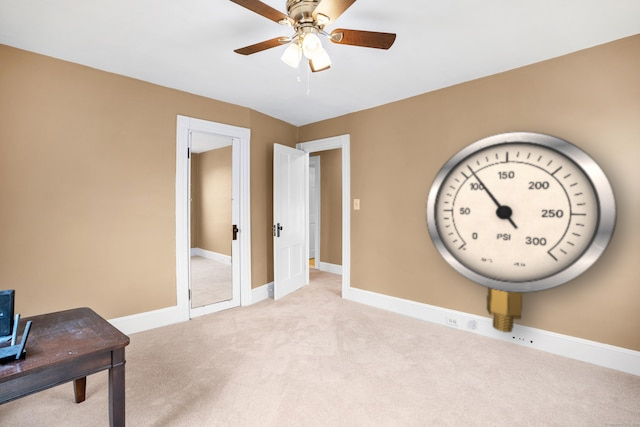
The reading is **110** psi
